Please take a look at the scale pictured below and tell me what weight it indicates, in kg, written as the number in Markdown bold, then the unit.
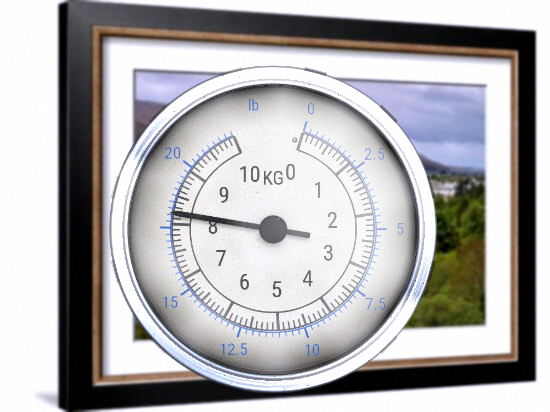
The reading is **8.2** kg
